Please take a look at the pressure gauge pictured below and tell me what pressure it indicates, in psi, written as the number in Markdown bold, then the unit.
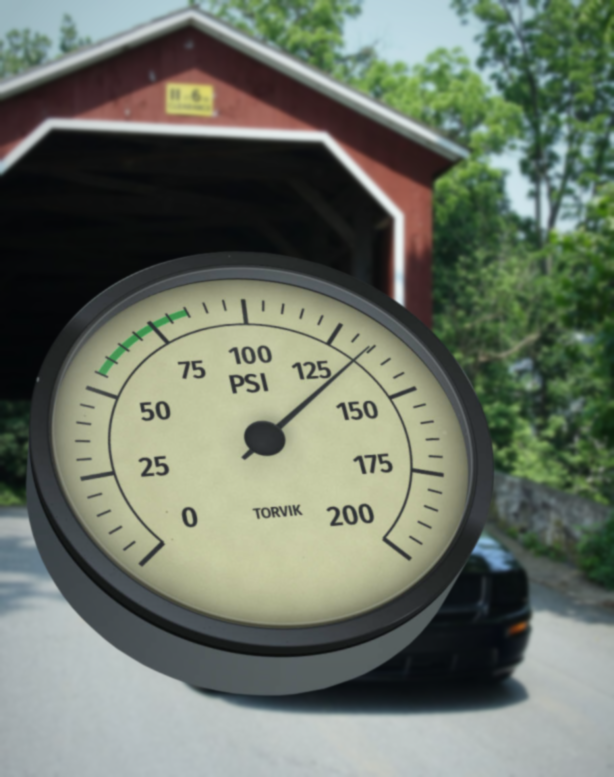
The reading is **135** psi
